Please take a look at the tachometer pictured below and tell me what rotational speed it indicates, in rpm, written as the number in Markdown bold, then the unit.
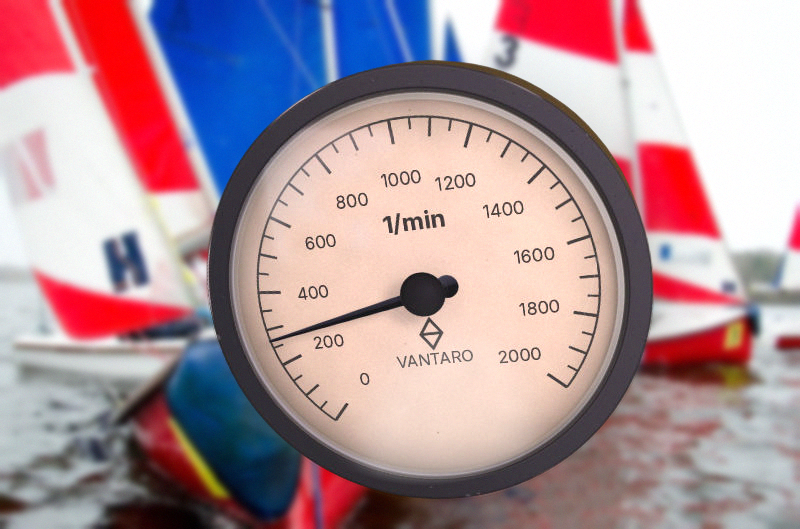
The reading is **275** rpm
